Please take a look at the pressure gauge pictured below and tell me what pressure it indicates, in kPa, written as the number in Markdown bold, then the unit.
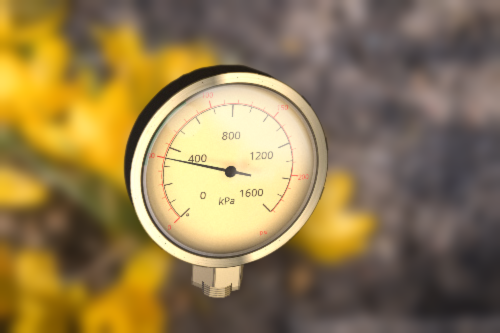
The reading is **350** kPa
